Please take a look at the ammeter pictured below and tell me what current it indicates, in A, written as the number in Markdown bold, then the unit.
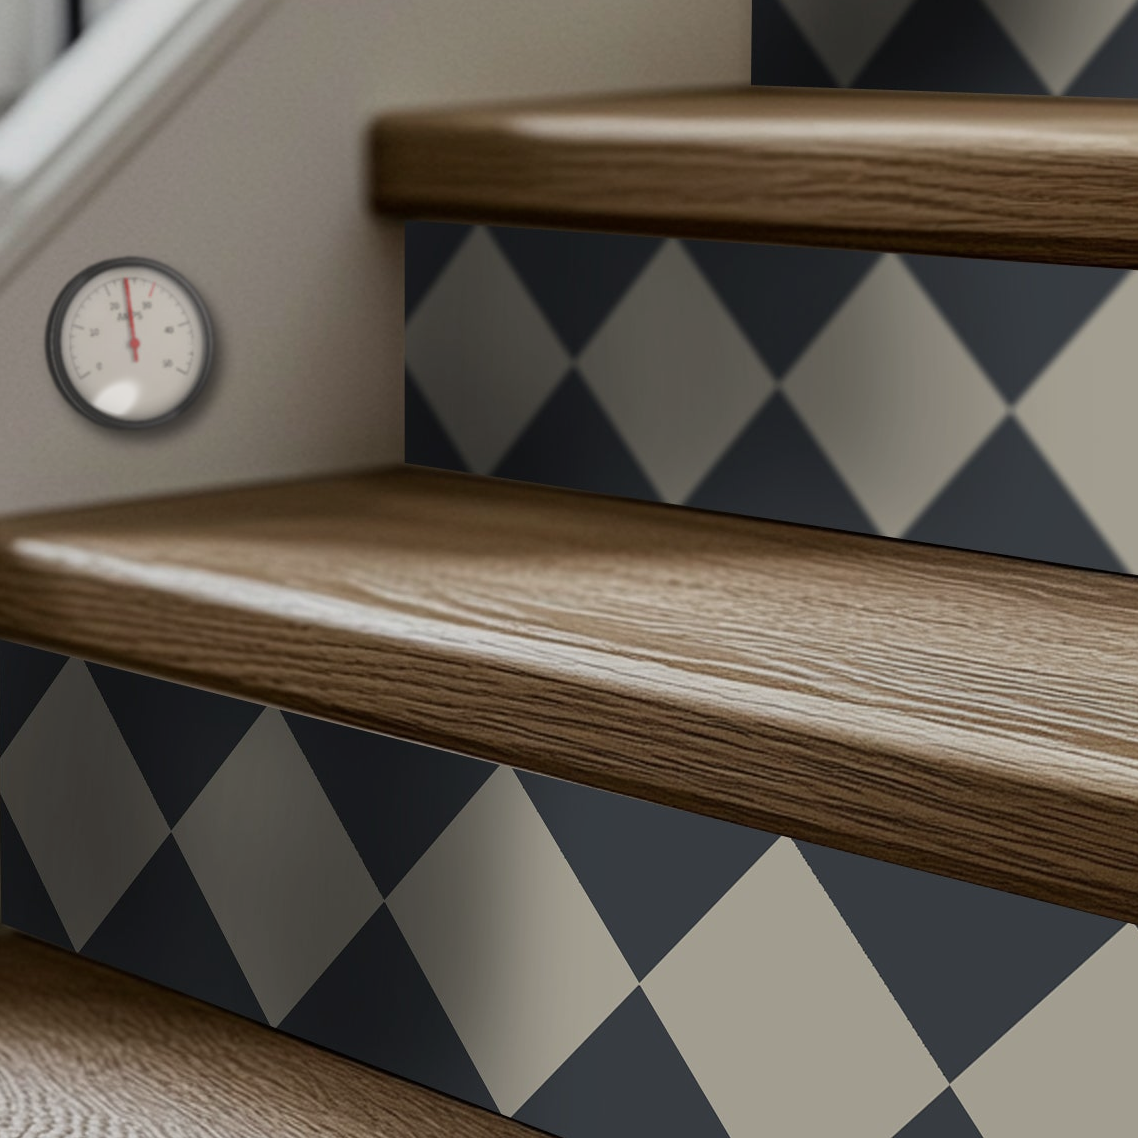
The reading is **24** A
